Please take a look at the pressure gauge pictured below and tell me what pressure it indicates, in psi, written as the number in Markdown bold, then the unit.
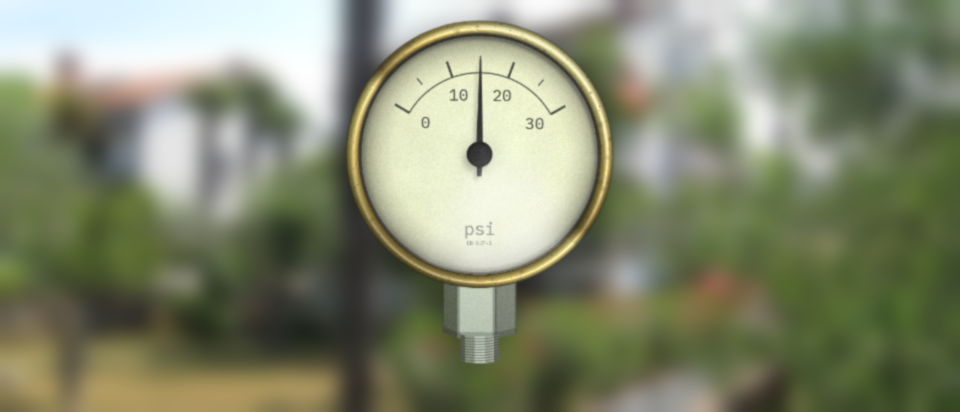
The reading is **15** psi
